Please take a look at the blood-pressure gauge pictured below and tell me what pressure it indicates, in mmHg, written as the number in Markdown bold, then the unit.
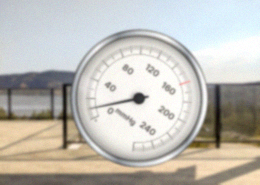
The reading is **10** mmHg
